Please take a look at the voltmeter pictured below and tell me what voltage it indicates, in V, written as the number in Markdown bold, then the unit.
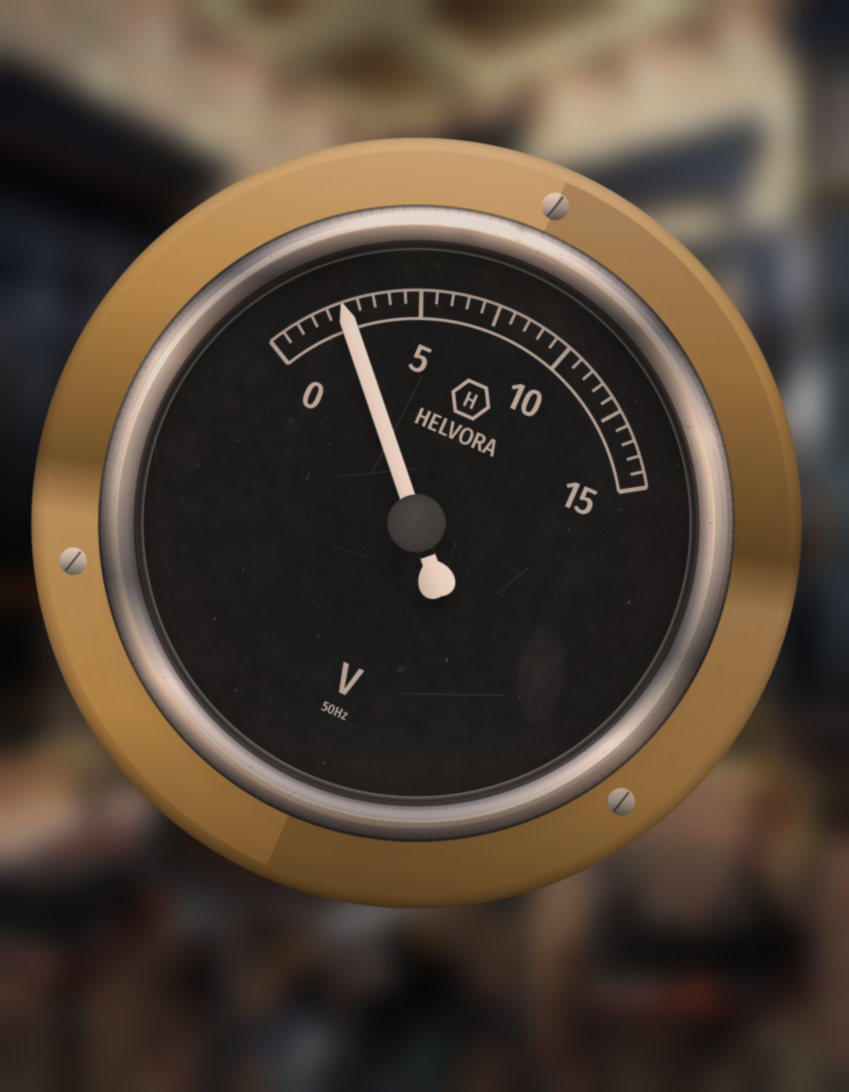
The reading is **2.5** V
